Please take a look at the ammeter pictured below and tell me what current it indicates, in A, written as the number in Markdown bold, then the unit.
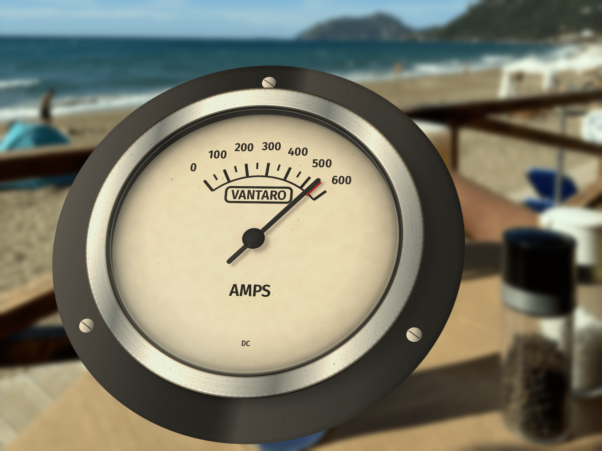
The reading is **550** A
